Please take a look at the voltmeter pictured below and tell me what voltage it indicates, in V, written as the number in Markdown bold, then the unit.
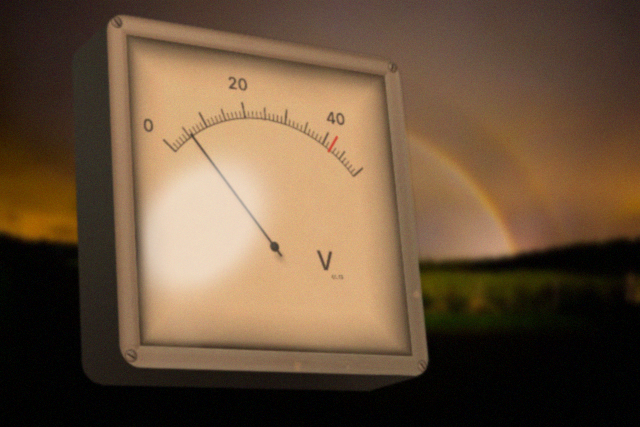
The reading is **5** V
